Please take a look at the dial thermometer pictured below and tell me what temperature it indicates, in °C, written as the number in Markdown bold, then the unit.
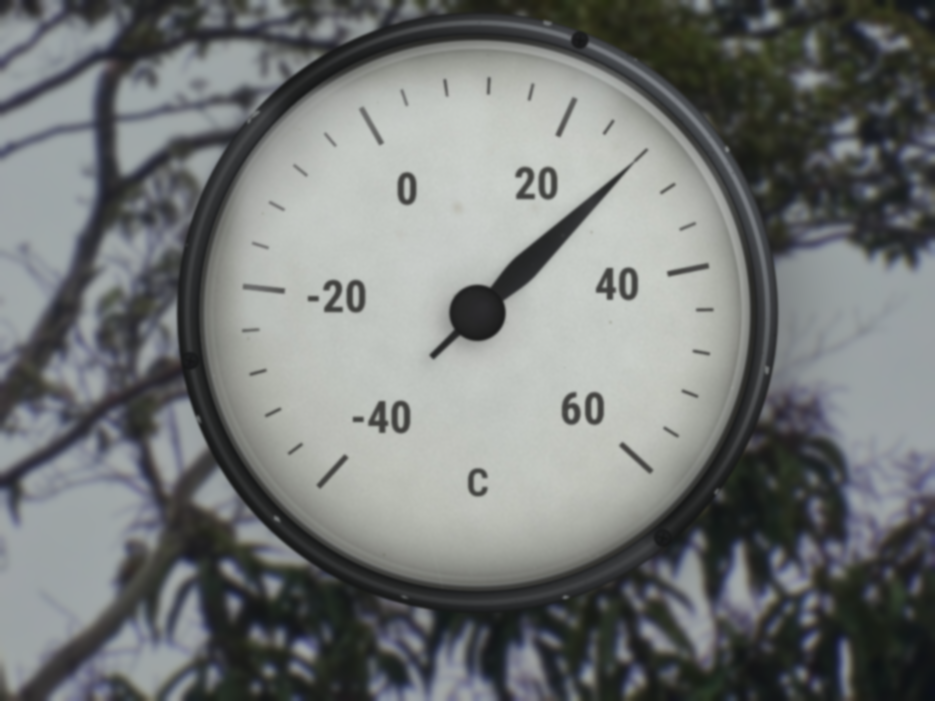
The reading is **28** °C
